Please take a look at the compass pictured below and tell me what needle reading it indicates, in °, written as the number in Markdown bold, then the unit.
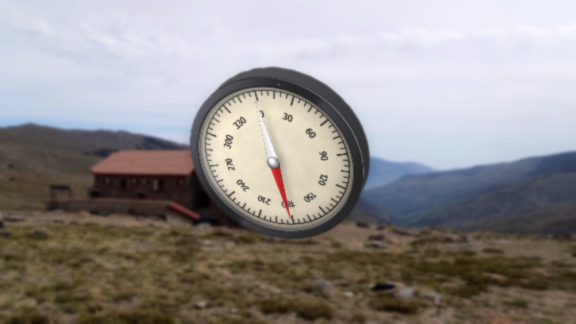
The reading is **180** °
